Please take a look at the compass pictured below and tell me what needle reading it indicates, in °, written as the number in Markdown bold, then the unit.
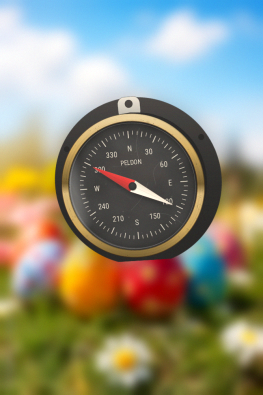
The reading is **300** °
